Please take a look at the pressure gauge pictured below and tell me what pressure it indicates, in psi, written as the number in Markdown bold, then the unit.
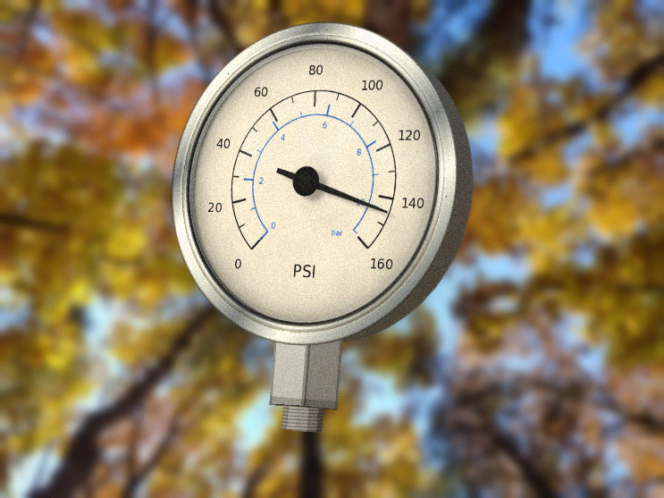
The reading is **145** psi
